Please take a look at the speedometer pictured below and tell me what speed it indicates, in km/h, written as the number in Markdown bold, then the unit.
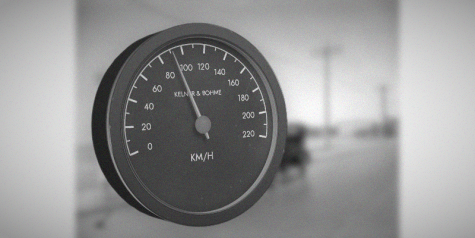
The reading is **90** km/h
